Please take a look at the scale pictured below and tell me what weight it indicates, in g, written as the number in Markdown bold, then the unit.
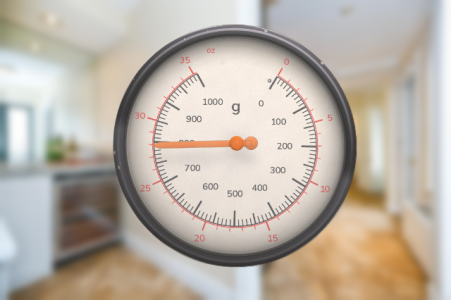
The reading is **790** g
